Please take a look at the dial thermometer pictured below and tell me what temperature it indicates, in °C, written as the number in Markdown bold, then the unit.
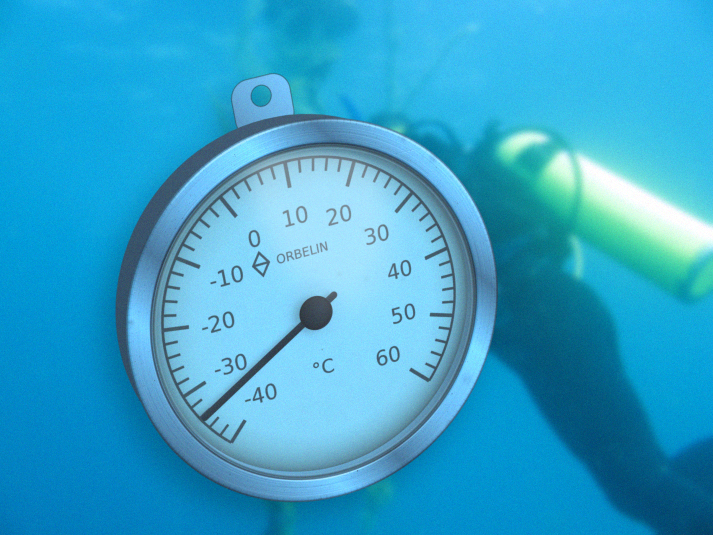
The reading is **-34** °C
